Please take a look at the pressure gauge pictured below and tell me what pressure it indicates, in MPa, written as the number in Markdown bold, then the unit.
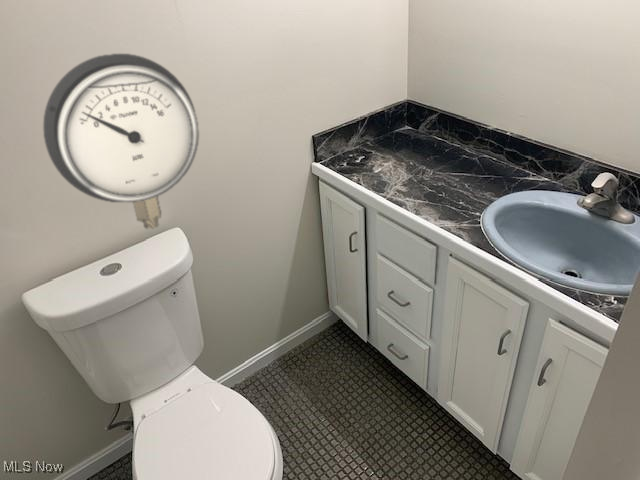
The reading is **1** MPa
